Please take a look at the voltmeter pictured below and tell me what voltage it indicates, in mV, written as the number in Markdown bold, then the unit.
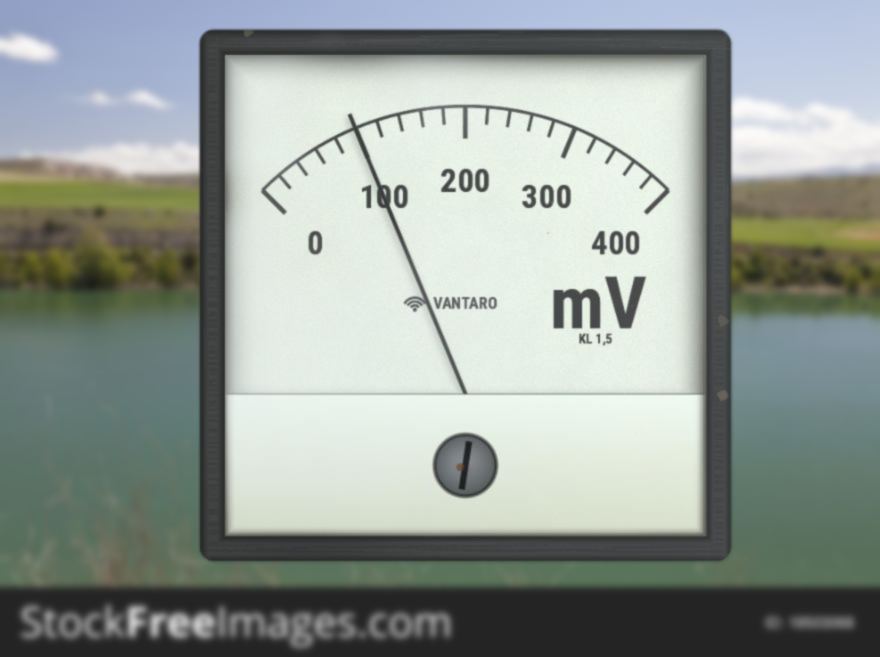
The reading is **100** mV
